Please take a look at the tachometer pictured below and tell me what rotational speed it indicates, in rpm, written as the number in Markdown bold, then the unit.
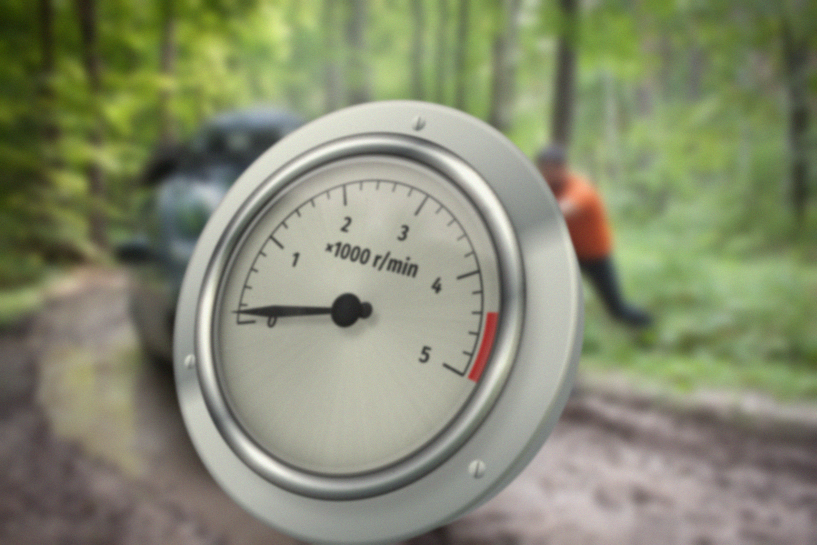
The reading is **100** rpm
